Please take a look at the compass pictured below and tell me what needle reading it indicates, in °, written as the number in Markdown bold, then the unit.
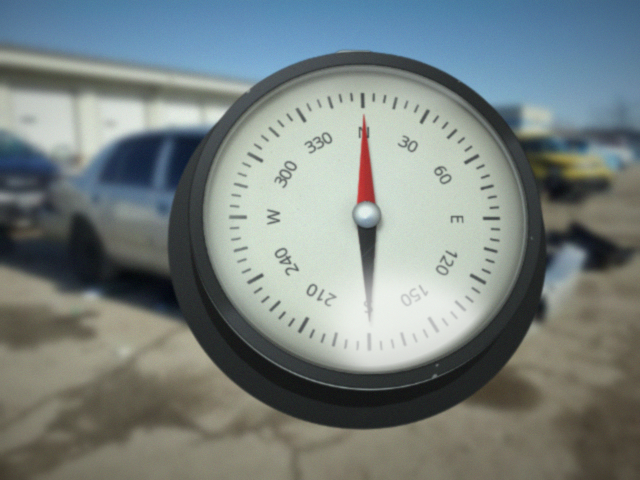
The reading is **0** °
